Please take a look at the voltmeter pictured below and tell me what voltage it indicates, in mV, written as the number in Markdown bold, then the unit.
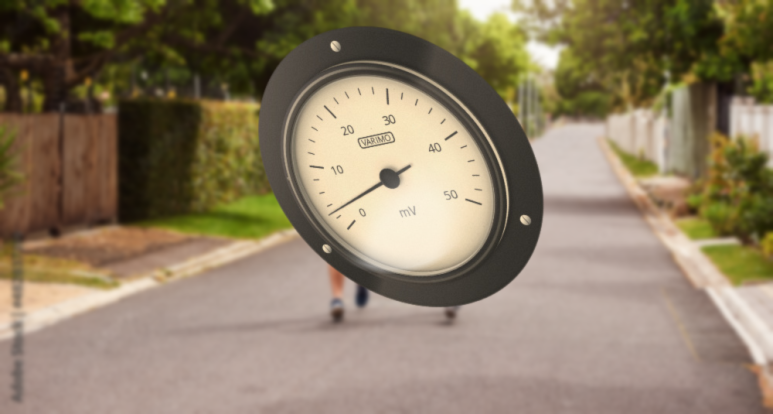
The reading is **3** mV
